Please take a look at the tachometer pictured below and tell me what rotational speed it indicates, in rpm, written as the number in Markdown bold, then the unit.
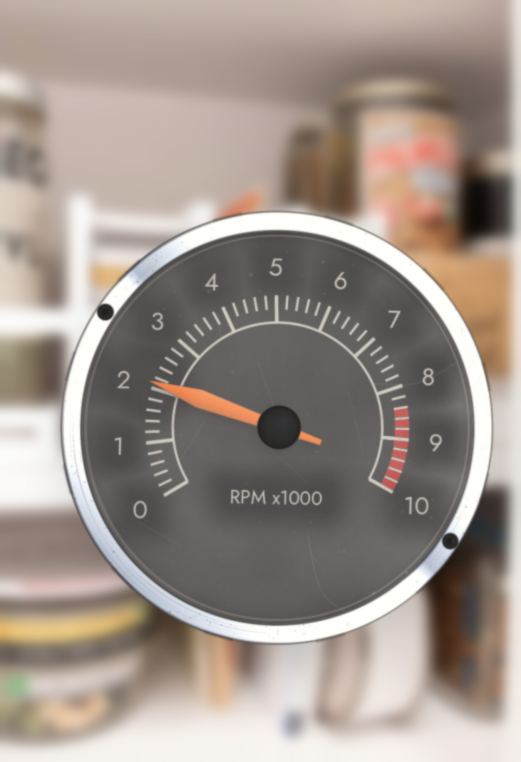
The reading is **2100** rpm
